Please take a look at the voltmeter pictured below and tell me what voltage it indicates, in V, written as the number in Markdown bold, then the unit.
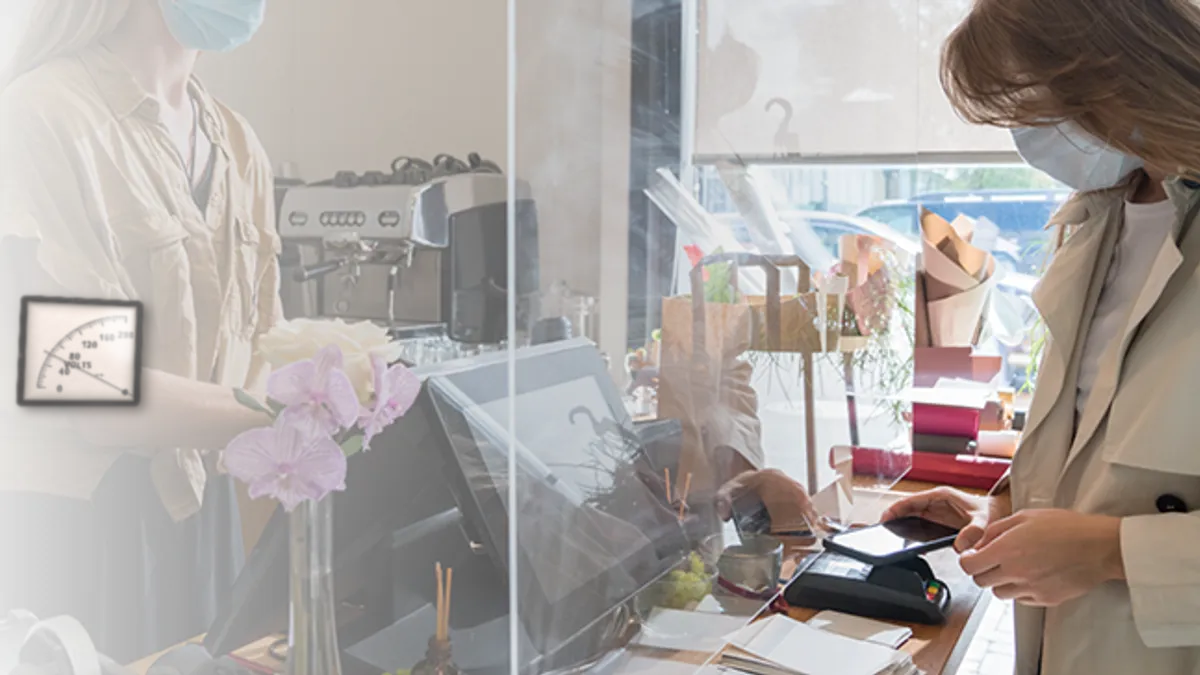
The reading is **60** V
